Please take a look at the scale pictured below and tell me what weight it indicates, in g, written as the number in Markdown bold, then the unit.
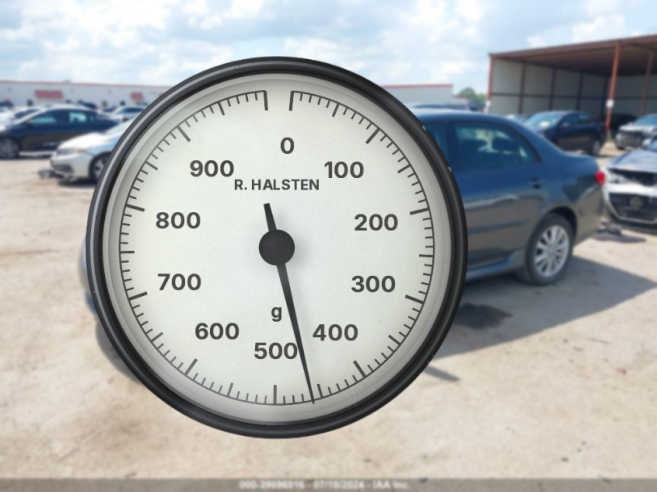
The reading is **460** g
